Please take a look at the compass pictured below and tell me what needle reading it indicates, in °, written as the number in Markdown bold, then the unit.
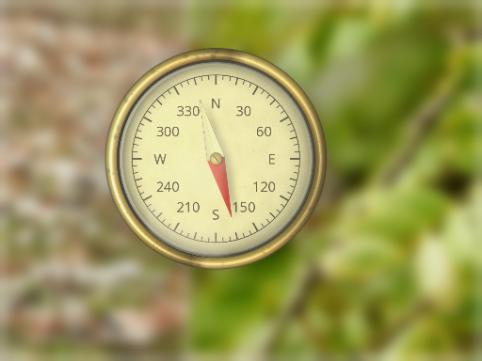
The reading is **165** °
